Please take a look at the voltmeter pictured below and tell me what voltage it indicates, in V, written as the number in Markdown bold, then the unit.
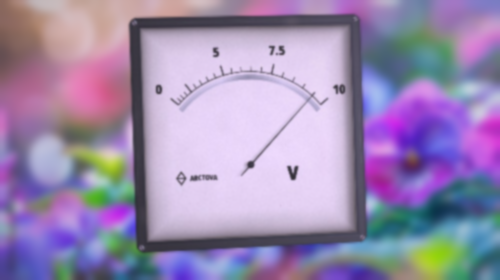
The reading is **9.5** V
